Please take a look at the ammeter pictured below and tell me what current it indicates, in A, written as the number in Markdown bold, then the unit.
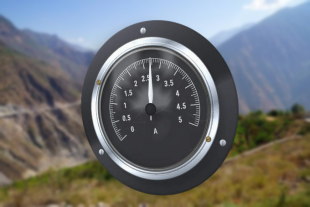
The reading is **2.75** A
